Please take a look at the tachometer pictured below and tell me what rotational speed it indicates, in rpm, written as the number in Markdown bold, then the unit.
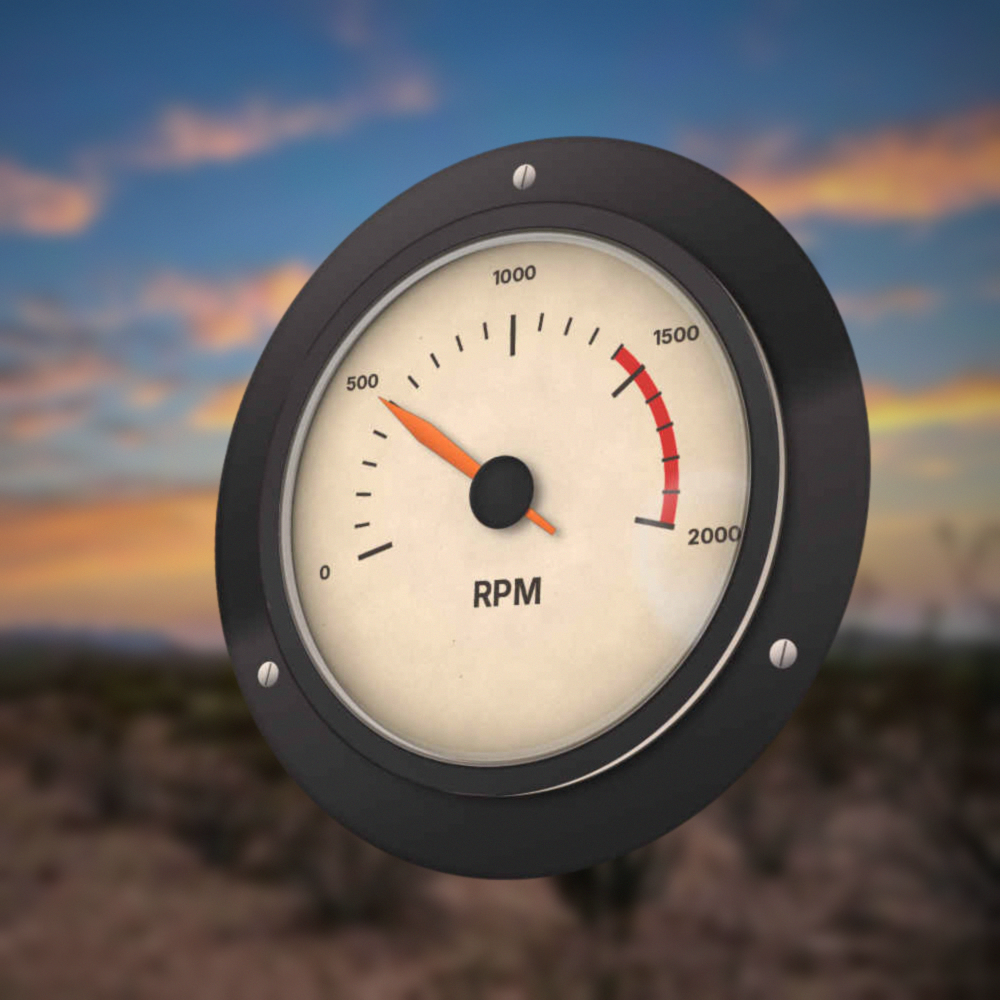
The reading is **500** rpm
